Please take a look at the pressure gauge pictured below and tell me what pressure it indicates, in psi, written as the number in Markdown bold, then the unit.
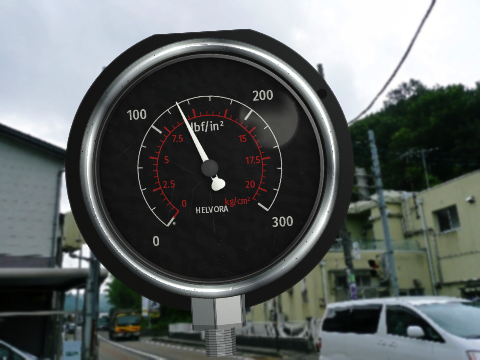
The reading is **130** psi
